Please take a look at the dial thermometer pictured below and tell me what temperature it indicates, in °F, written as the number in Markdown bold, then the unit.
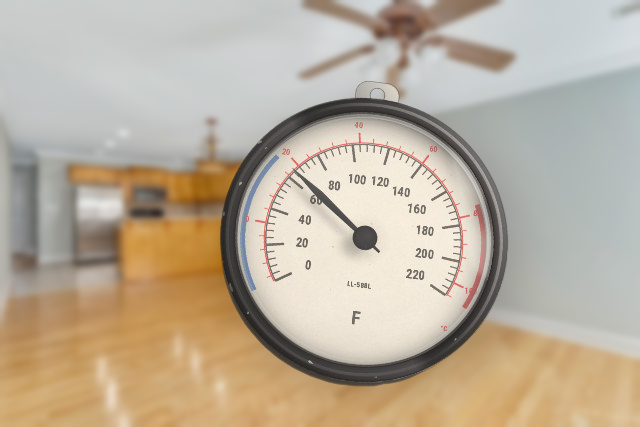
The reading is **64** °F
